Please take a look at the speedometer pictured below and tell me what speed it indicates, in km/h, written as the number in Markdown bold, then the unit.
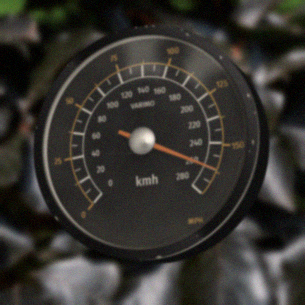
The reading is **260** km/h
